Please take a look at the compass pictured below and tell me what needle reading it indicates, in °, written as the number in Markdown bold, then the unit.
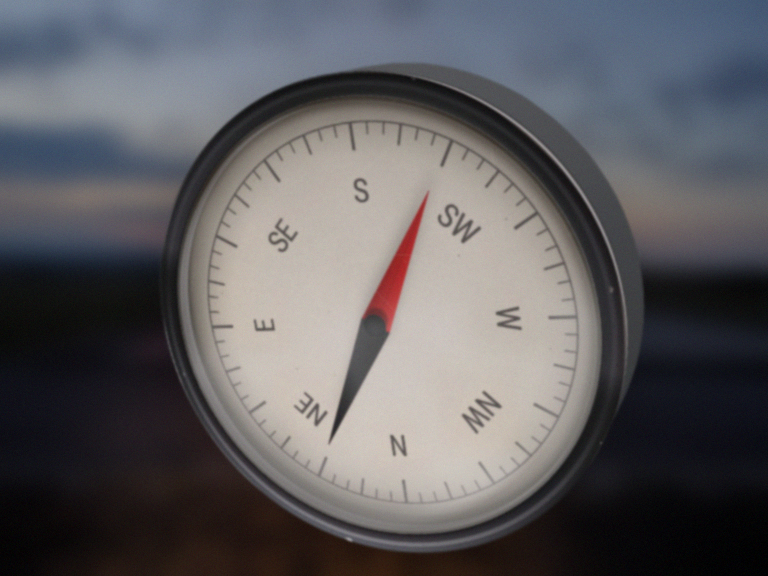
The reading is **210** °
